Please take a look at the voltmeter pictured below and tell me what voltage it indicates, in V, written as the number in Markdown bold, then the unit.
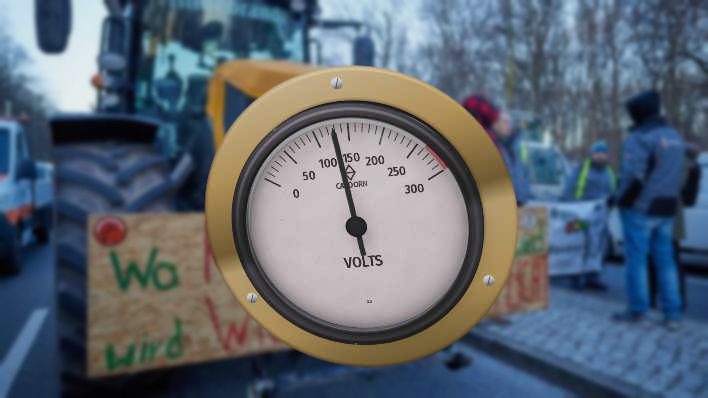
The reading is **130** V
